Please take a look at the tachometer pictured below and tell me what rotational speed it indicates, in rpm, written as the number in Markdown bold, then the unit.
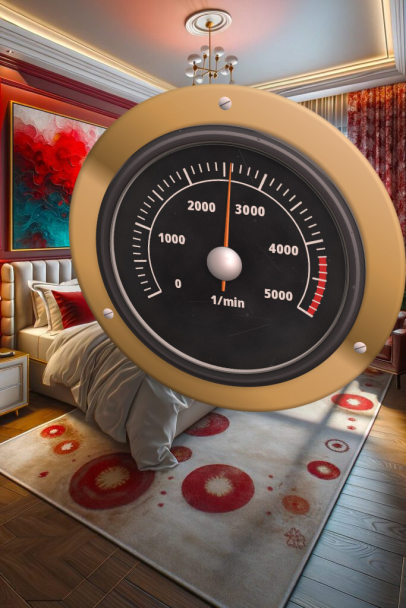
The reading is **2600** rpm
